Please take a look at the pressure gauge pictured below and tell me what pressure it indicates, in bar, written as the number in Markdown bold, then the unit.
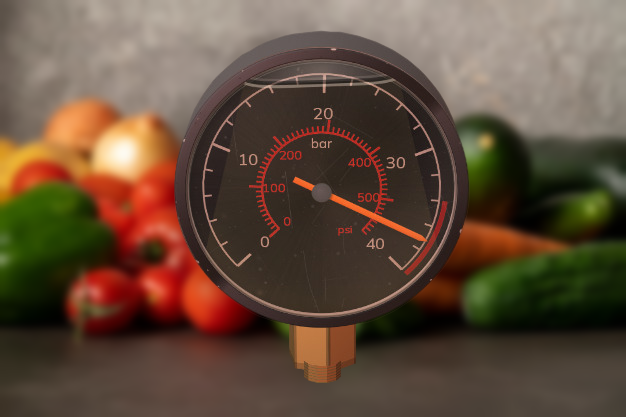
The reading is **37** bar
